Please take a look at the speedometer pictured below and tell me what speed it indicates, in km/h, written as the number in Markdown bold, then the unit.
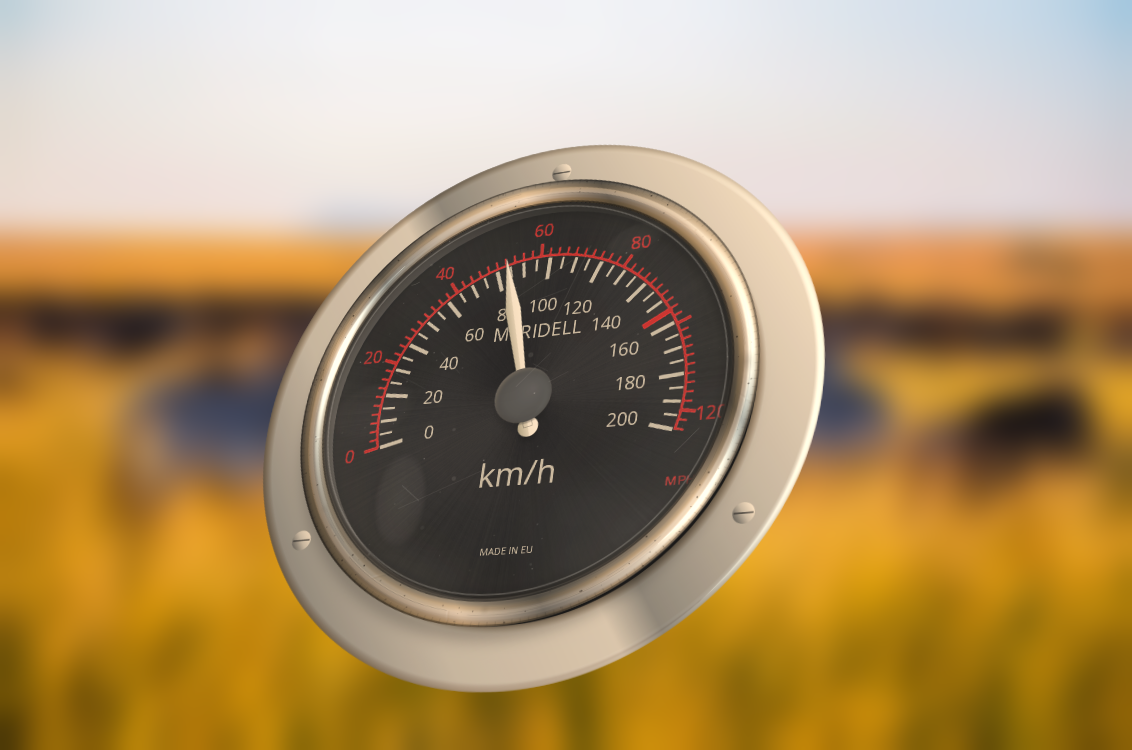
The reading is **85** km/h
